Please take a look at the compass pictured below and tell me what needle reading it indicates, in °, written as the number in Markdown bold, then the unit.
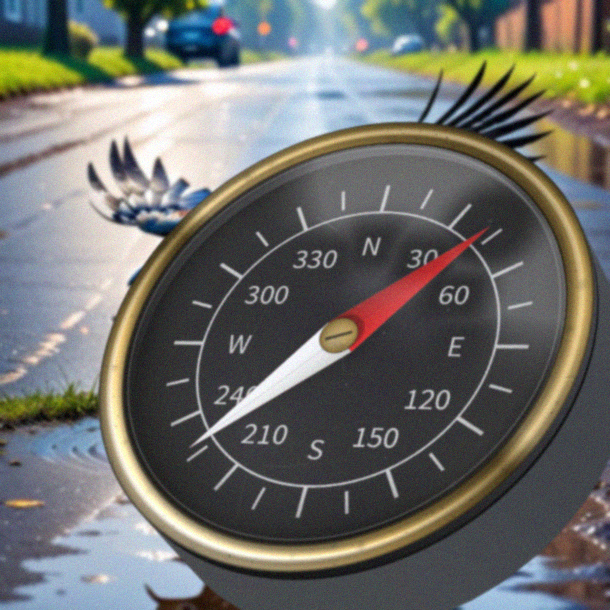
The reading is **45** °
